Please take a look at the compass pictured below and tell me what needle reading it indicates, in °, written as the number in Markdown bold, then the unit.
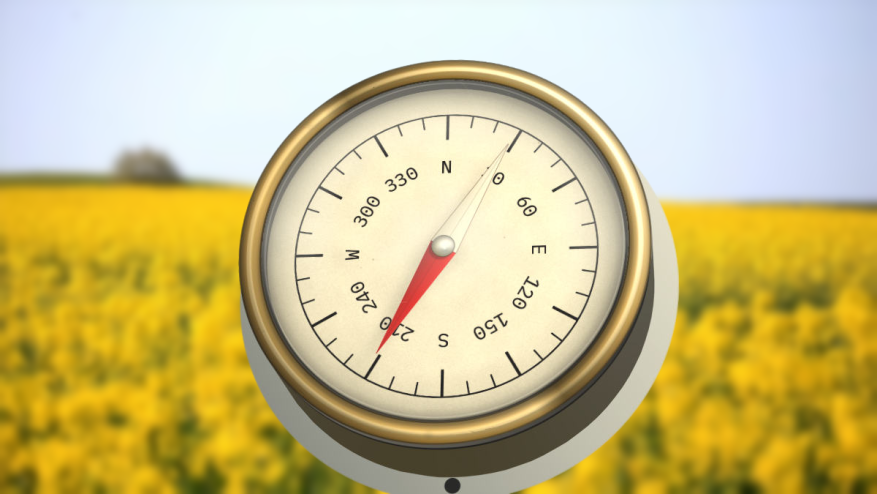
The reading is **210** °
